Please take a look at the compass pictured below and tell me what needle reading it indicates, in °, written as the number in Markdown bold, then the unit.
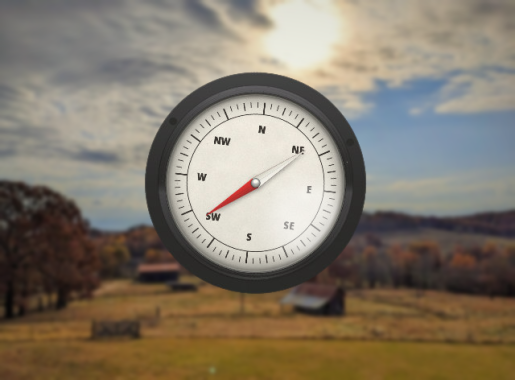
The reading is **230** °
